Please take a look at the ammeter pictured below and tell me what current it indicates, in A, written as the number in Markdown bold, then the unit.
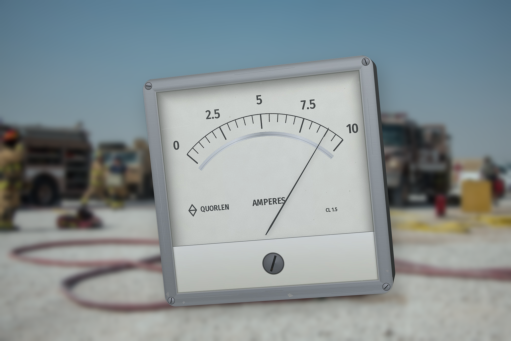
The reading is **9** A
